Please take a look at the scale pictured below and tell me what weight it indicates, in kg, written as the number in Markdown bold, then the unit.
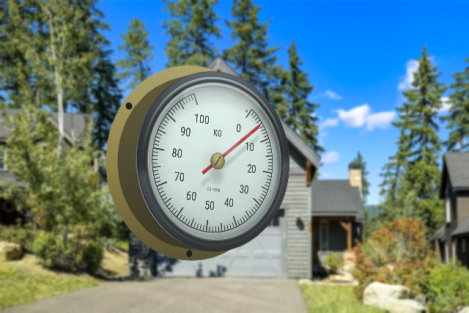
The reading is **5** kg
